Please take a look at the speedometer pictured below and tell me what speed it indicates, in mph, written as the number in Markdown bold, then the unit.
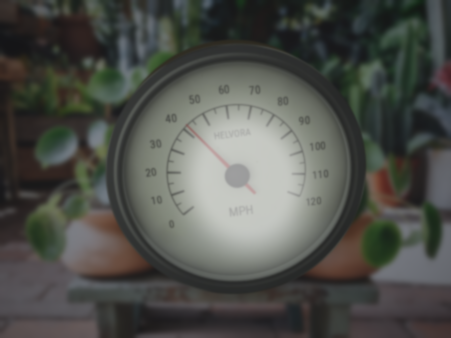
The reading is **42.5** mph
